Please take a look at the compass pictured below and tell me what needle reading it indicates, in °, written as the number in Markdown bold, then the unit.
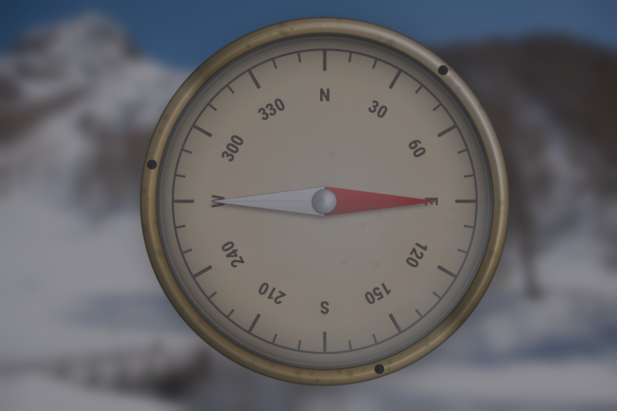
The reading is **90** °
